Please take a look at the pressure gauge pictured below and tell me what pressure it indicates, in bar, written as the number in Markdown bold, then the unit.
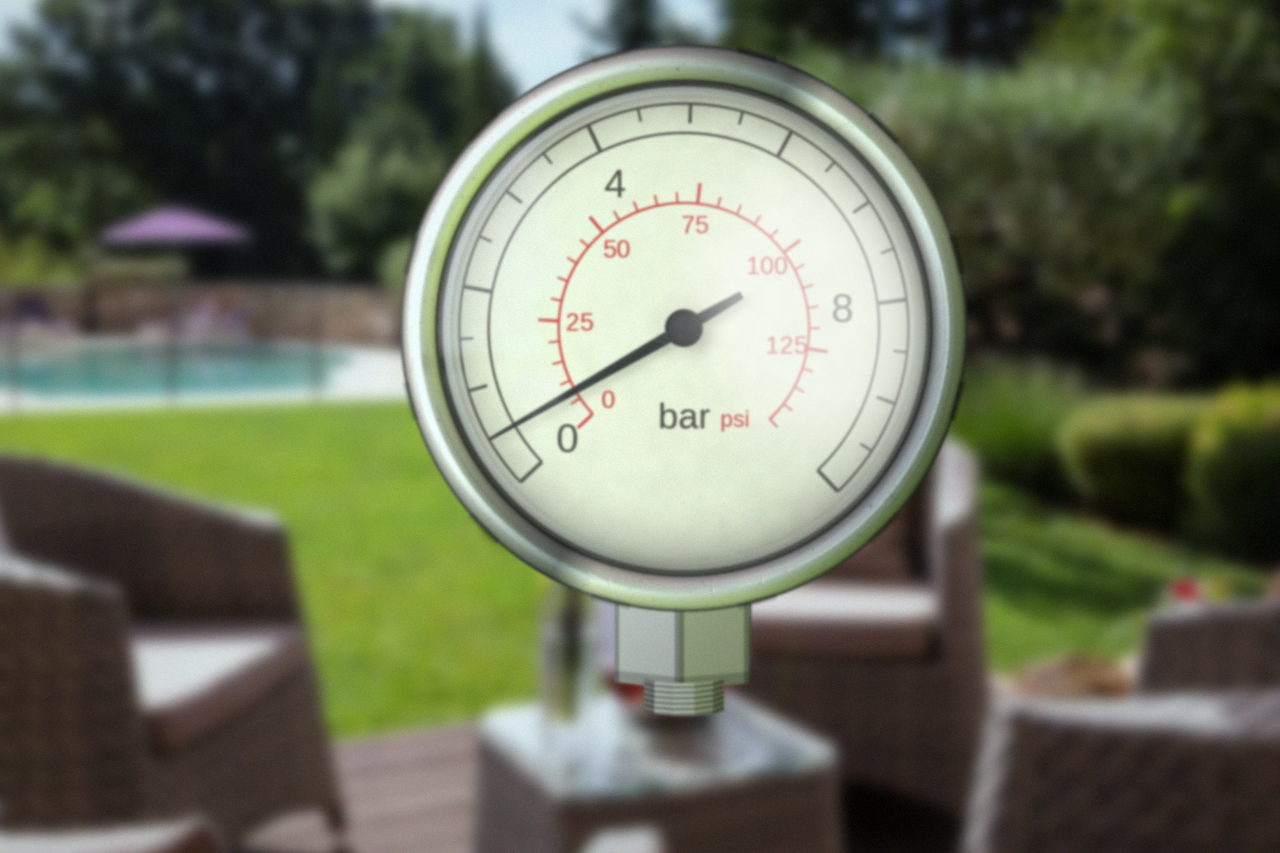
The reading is **0.5** bar
